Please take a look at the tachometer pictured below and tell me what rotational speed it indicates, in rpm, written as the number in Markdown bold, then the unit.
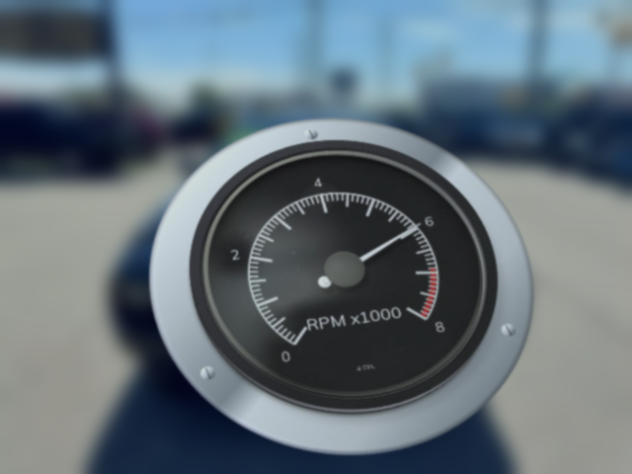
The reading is **6000** rpm
